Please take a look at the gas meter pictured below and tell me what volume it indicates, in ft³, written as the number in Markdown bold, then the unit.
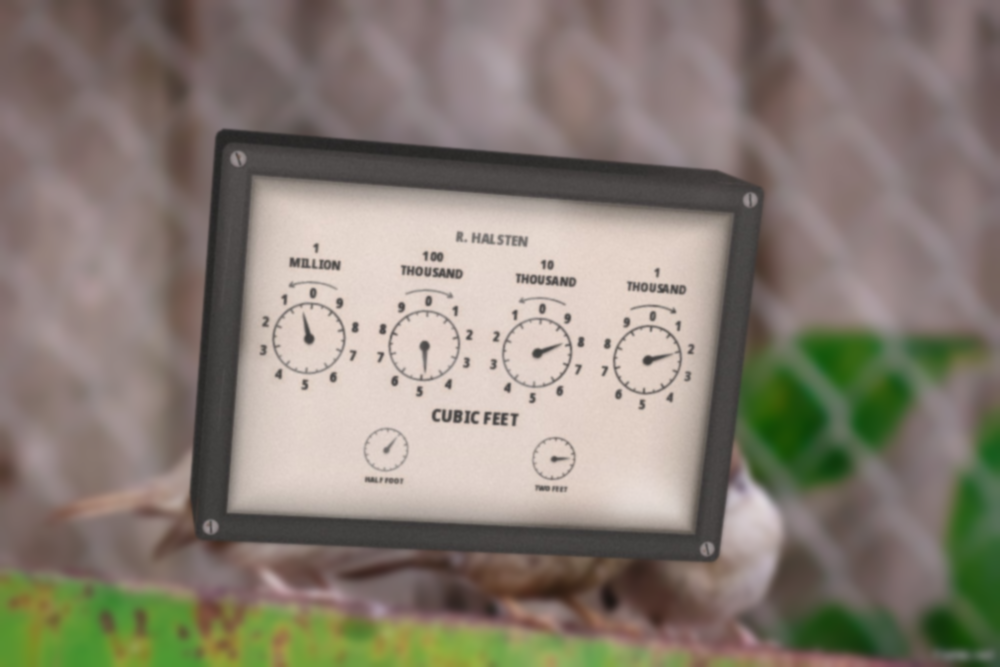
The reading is **48200** ft³
